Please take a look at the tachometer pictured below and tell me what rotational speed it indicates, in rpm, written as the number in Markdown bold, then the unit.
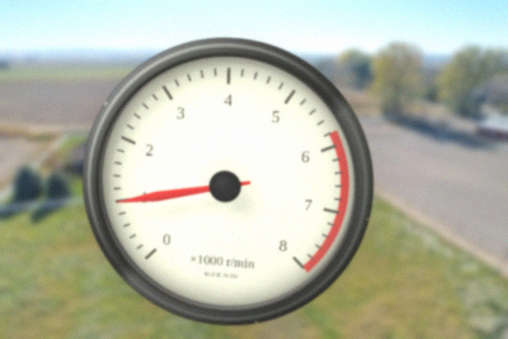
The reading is **1000** rpm
